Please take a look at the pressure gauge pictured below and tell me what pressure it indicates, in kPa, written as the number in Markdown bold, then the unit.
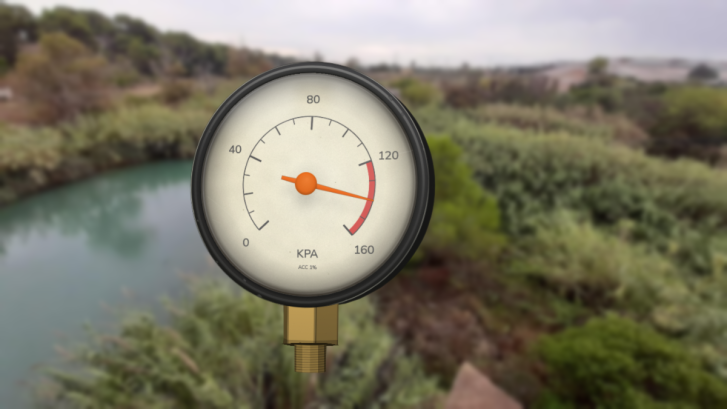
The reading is **140** kPa
